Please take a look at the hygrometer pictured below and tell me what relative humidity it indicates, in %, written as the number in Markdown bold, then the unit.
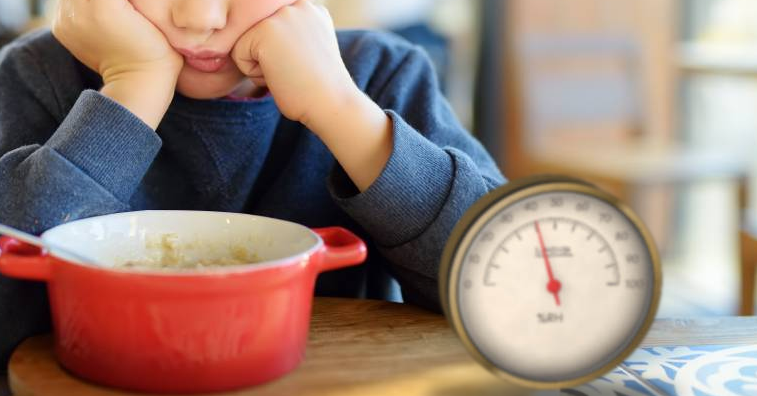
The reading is **40** %
